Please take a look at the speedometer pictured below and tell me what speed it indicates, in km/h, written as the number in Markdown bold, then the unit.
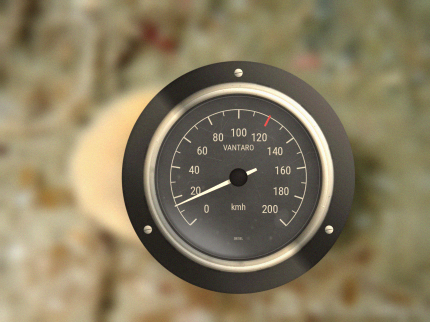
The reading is **15** km/h
